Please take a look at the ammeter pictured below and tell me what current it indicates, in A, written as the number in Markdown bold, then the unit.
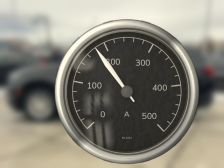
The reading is **180** A
